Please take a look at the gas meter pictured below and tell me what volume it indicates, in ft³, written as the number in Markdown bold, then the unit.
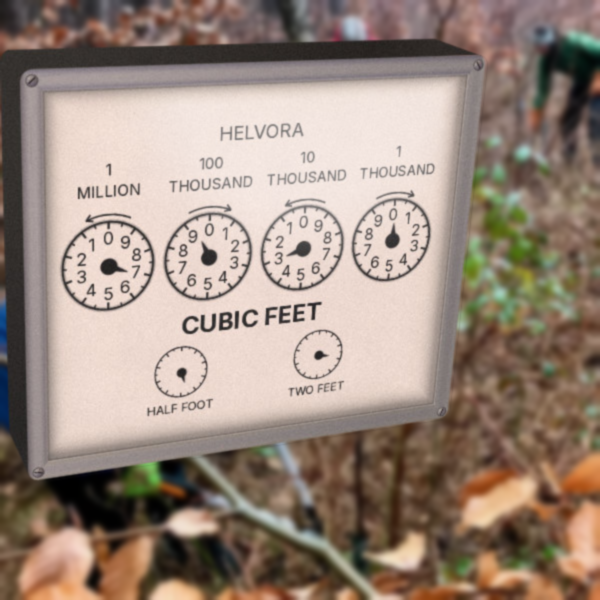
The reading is **693000** ft³
